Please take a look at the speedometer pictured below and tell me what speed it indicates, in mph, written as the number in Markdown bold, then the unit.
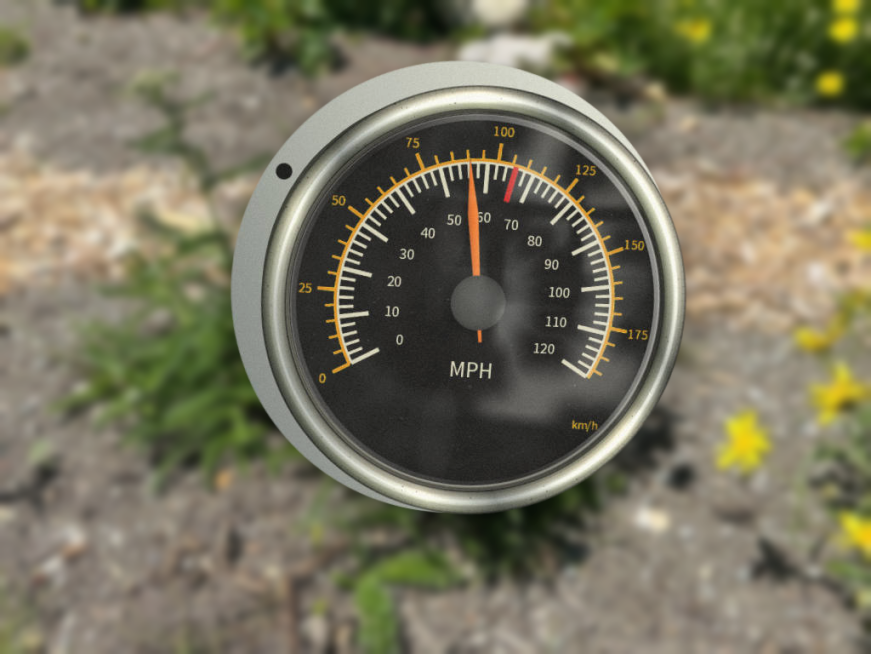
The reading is **56** mph
